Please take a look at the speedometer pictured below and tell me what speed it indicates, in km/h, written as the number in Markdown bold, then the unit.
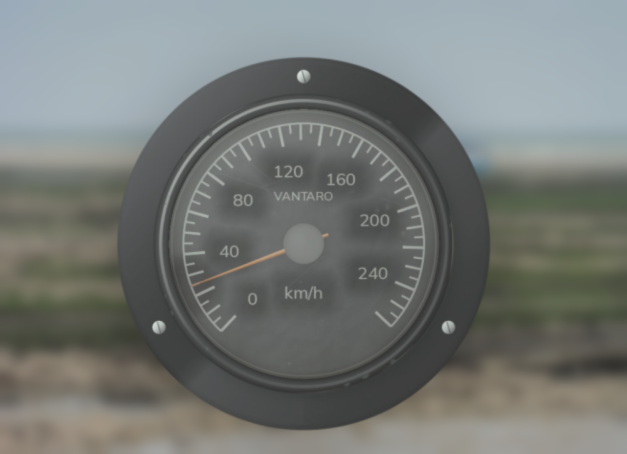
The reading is **25** km/h
